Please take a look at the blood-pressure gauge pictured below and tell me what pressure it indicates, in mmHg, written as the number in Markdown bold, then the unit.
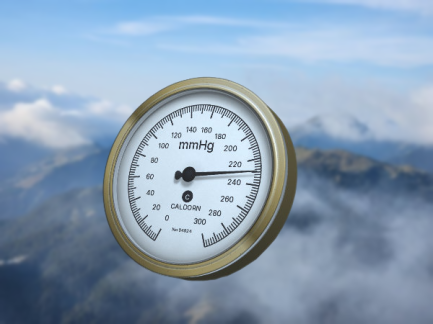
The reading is **230** mmHg
